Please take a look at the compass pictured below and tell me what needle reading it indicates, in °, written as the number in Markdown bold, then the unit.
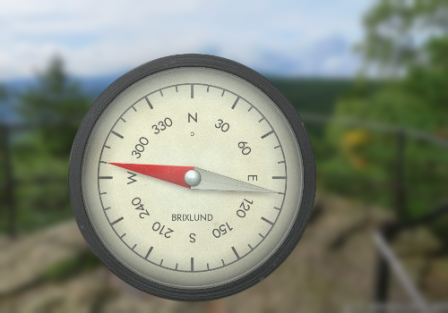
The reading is **280** °
